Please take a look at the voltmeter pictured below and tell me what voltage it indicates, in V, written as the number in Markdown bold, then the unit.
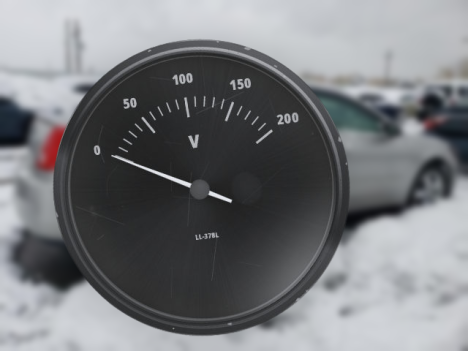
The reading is **0** V
